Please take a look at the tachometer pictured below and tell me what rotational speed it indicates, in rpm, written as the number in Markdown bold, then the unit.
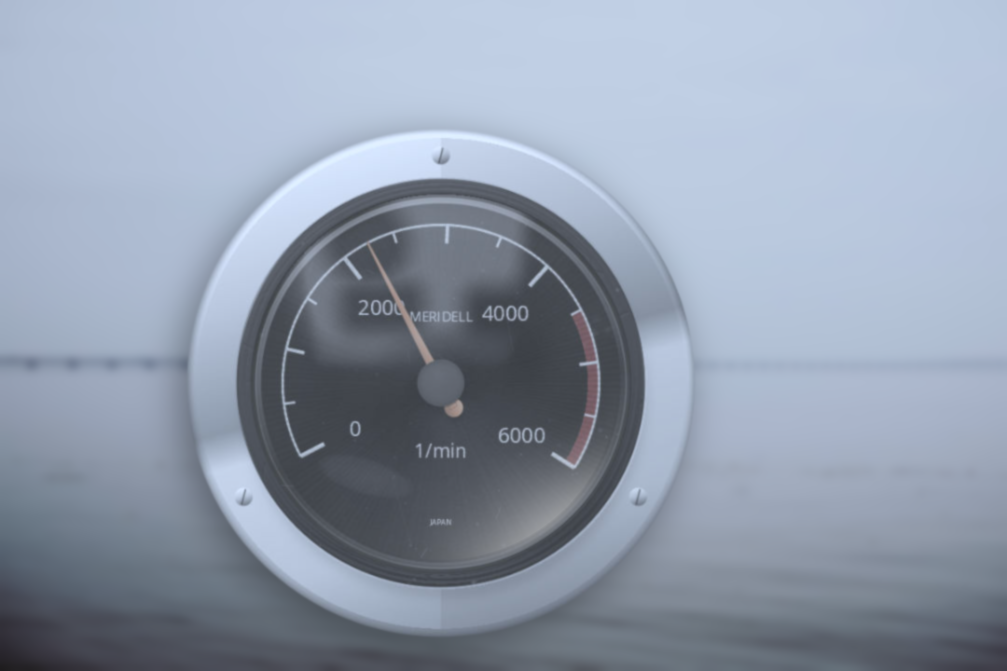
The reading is **2250** rpm
